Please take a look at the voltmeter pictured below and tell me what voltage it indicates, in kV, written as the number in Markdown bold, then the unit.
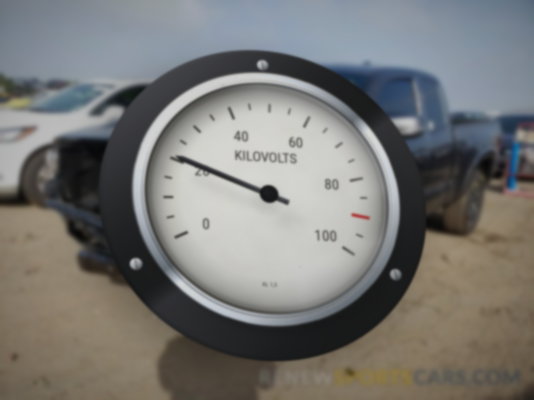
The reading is **20** kV
